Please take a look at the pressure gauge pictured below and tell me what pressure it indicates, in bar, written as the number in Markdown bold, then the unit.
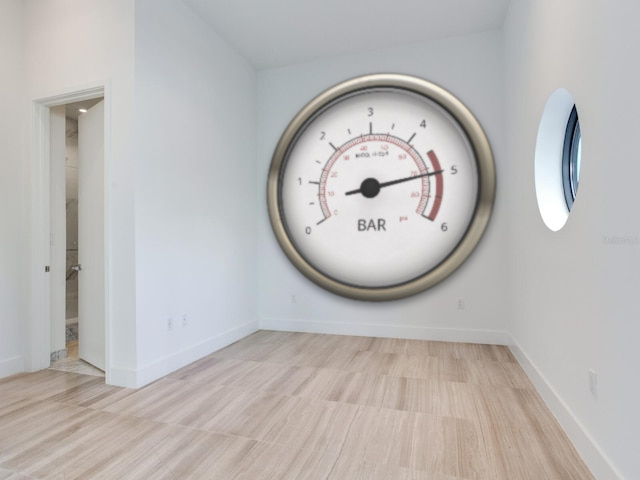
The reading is **5** bar
